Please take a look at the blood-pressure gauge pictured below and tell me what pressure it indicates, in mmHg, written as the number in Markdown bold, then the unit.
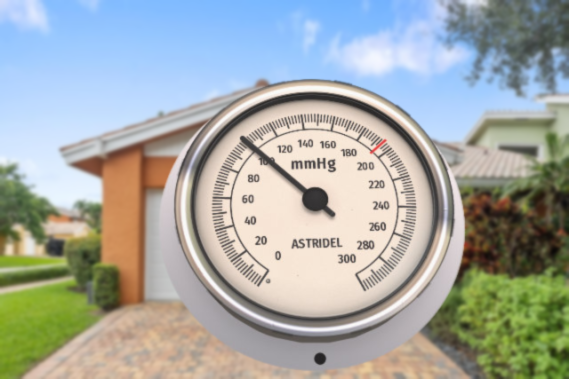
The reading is **100** mmHg
